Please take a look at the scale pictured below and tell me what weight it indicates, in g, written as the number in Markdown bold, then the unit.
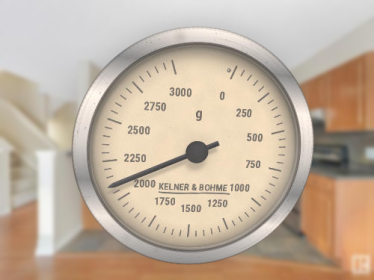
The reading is **2100** g
